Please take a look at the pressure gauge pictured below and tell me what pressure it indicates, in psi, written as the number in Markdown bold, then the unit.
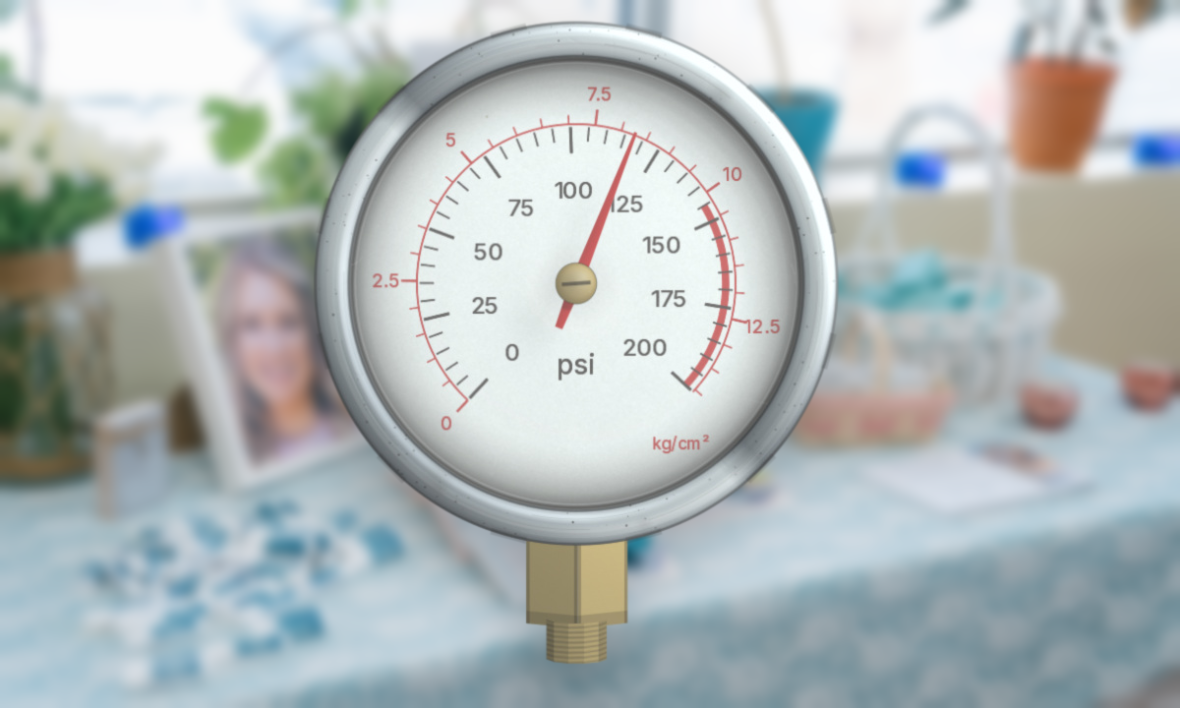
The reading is **117.5** psi
